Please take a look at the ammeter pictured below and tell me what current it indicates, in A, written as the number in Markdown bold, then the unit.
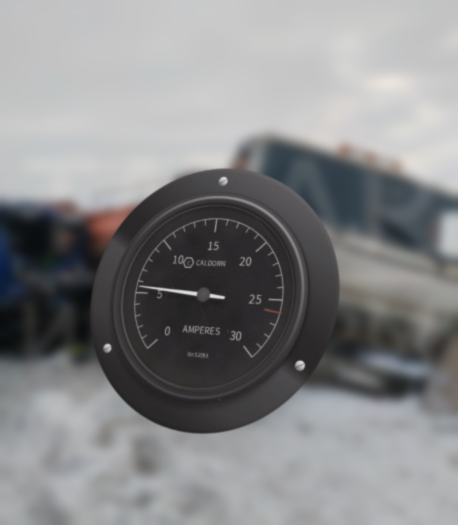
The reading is **5.5** A
